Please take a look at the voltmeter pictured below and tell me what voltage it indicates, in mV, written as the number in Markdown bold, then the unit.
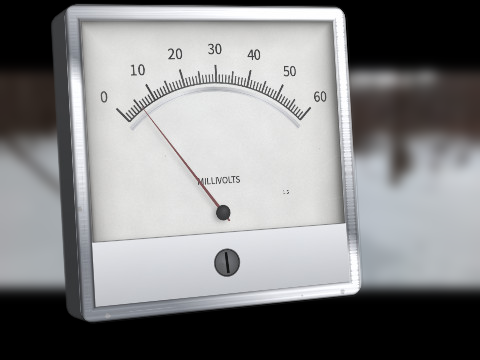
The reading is **5** mV
